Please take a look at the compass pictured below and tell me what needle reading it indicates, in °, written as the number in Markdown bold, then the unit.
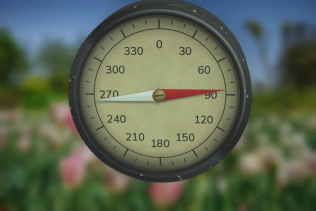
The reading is **85** °
